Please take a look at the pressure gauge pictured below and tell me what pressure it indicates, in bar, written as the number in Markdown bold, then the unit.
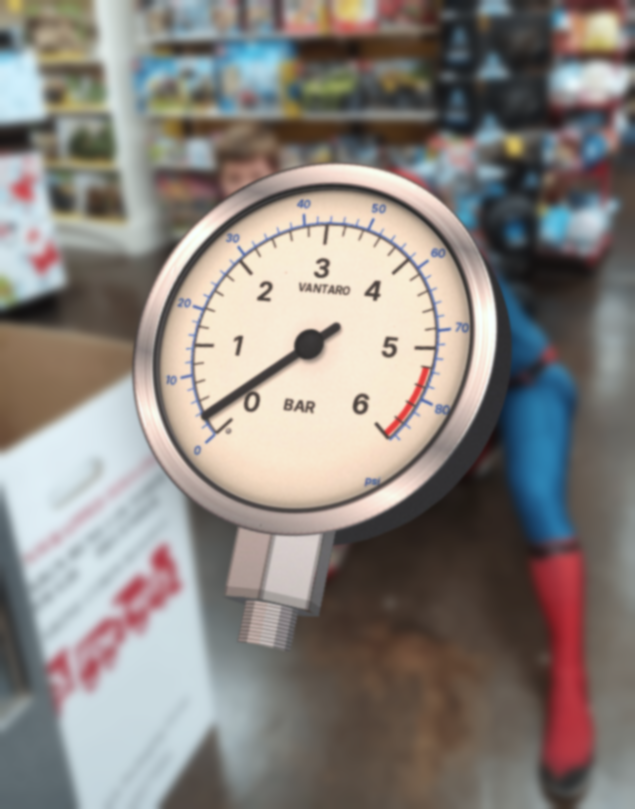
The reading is **0.2** bar
